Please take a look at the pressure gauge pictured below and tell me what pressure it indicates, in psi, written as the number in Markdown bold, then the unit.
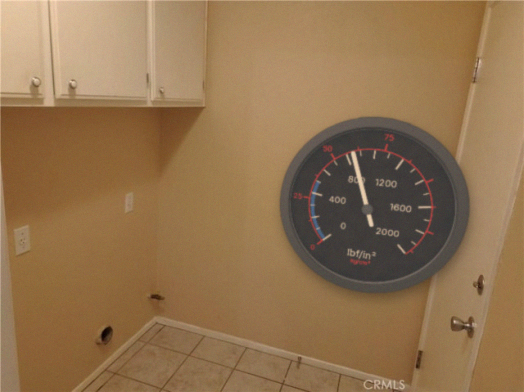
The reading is **850** psi
